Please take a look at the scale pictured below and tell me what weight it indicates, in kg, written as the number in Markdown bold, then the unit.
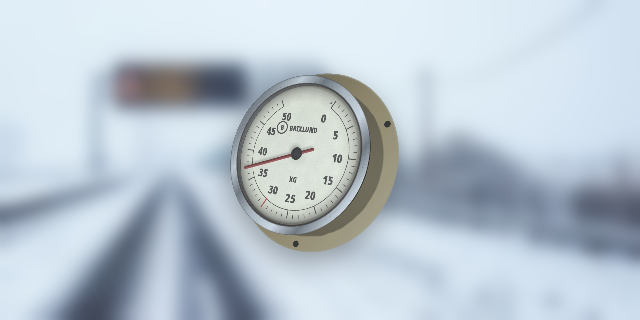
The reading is **37** kg
